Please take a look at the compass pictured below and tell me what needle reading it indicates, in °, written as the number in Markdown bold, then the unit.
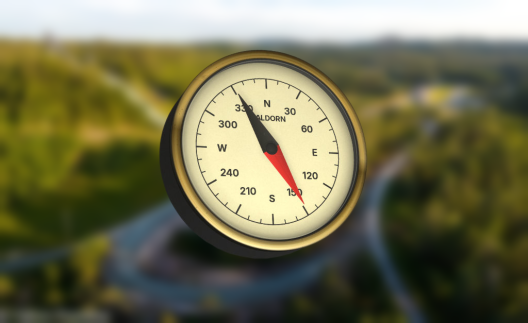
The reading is **150** °
